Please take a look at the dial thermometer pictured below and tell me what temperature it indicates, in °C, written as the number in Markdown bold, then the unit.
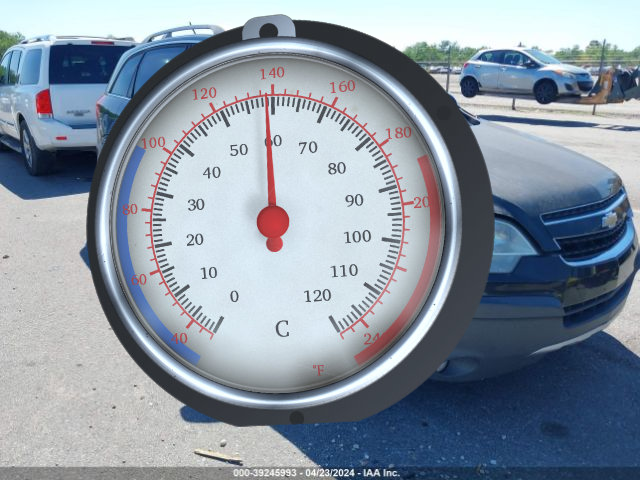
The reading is **59** °C
